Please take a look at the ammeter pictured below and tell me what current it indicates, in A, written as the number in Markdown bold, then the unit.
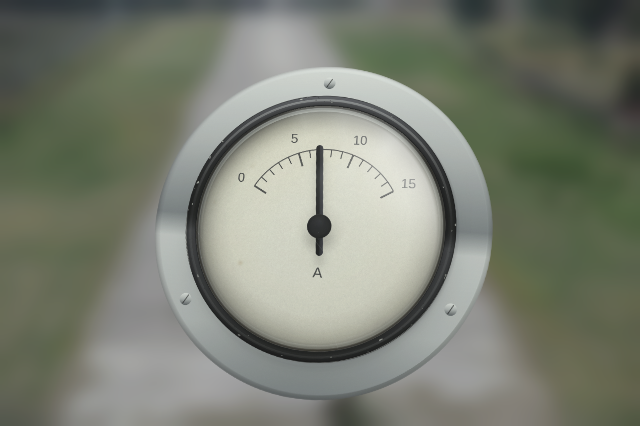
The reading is **7** A
